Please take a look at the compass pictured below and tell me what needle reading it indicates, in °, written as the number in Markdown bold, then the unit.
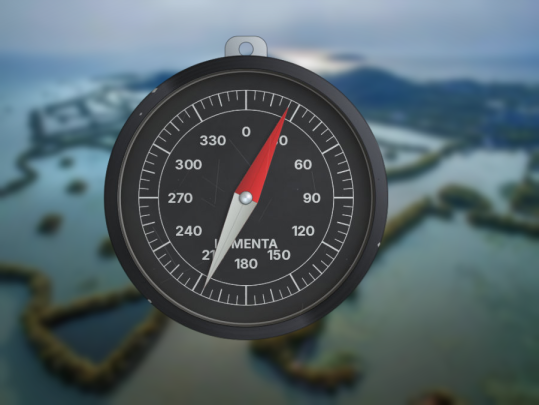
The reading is **25** °
